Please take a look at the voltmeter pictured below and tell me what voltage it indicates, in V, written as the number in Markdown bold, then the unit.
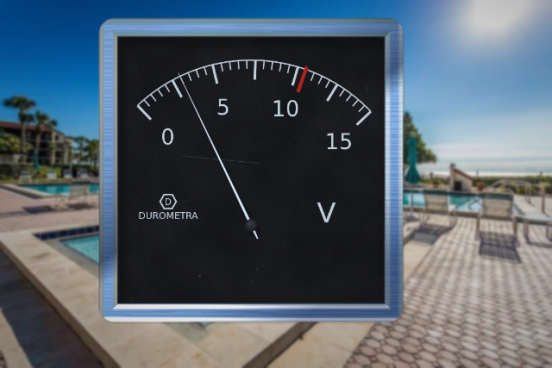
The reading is **3** V
